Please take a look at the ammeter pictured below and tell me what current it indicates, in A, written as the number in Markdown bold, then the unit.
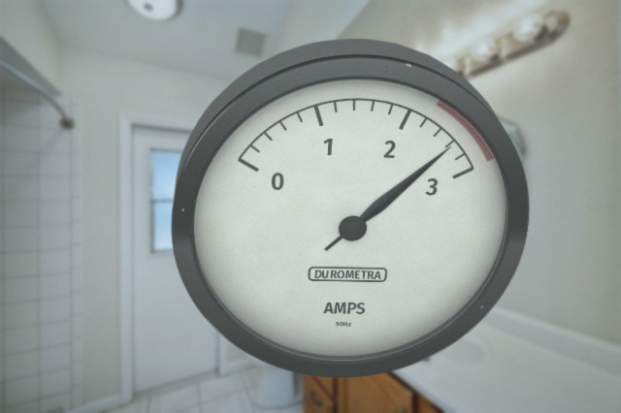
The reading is **2.6** A
